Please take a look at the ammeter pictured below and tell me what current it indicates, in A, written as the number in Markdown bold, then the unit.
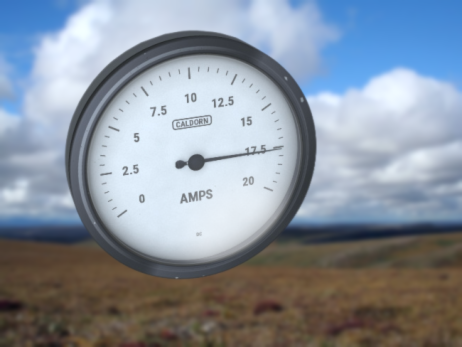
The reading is **17.5** A
